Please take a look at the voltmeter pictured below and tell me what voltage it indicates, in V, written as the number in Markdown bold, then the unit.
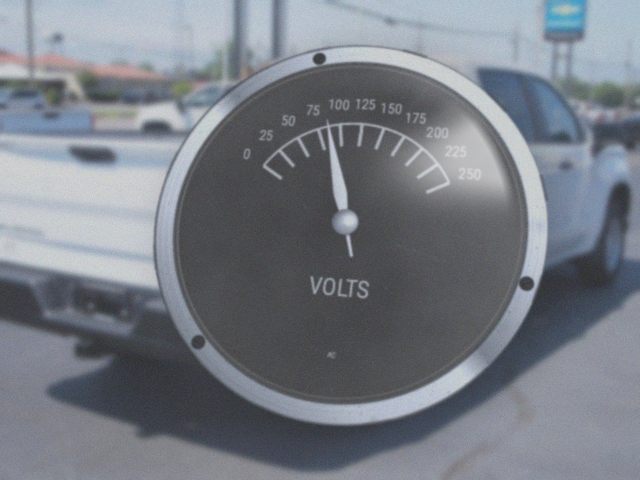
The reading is **87.5** V
